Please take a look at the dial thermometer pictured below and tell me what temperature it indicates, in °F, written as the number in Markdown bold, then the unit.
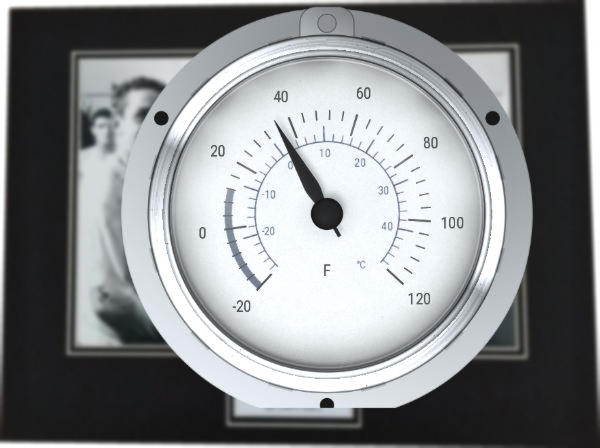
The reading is **36** °F
